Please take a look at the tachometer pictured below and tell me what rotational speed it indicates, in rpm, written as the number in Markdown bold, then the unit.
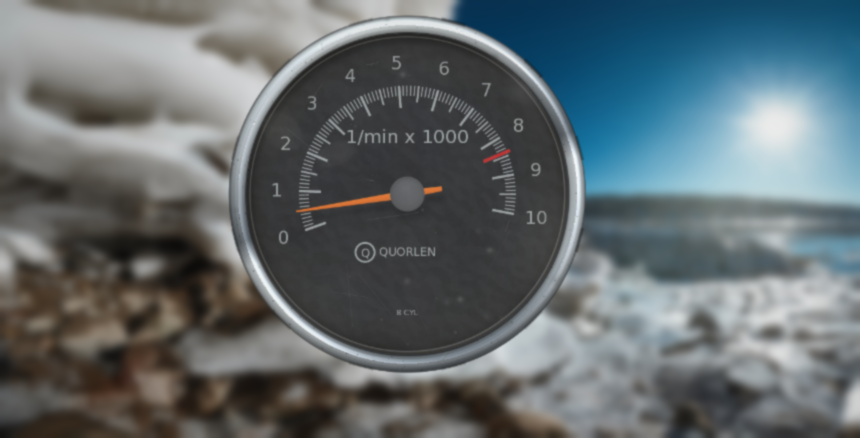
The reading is **500** rpm
